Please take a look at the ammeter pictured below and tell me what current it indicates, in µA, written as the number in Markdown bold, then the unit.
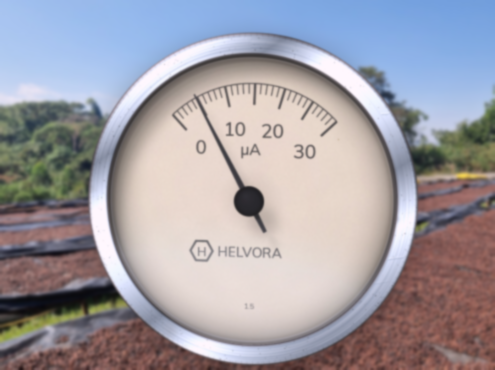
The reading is **5** µA
